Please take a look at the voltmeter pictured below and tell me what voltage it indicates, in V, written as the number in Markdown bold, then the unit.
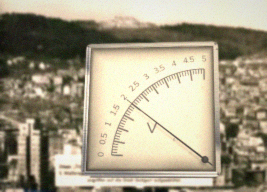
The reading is **2** V
